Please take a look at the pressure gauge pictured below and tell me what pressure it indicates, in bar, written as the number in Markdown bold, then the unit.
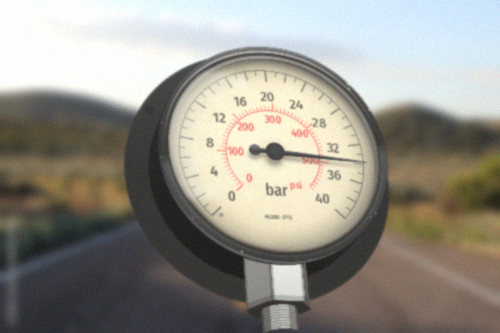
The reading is **34** bar
